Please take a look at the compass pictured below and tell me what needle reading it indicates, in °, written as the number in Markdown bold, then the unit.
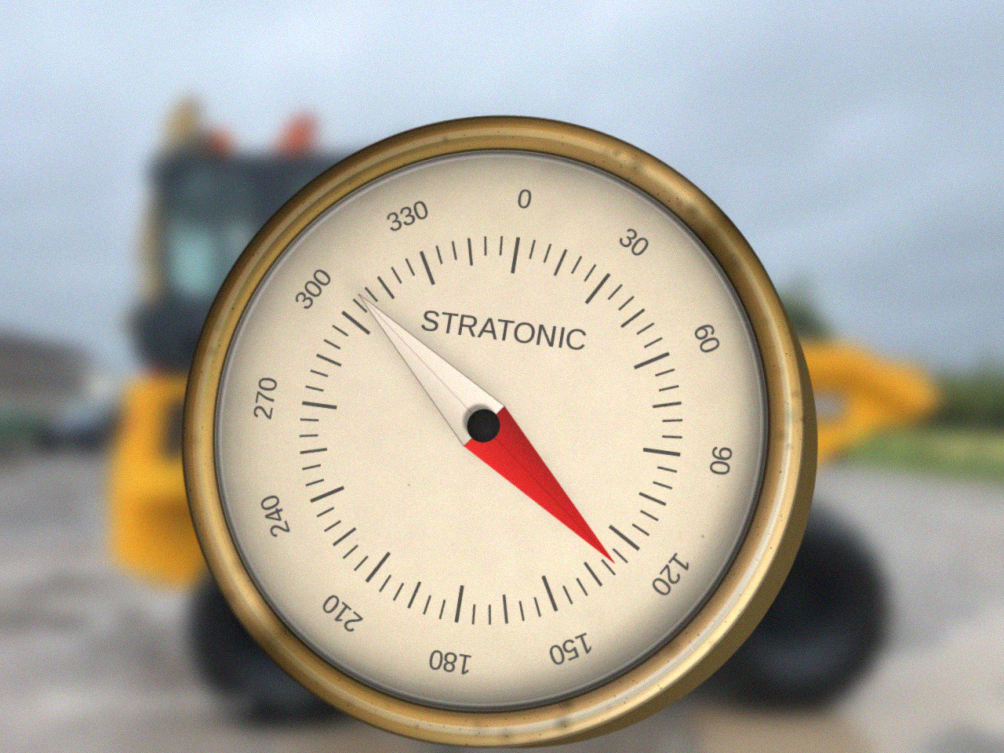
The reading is **127.5** °
